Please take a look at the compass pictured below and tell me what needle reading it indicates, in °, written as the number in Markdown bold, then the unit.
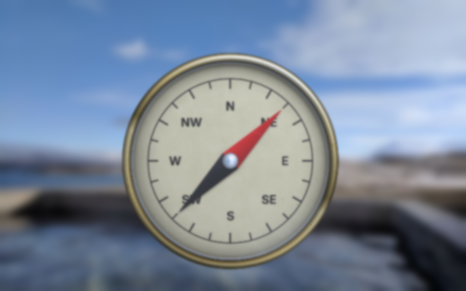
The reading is **45** °
